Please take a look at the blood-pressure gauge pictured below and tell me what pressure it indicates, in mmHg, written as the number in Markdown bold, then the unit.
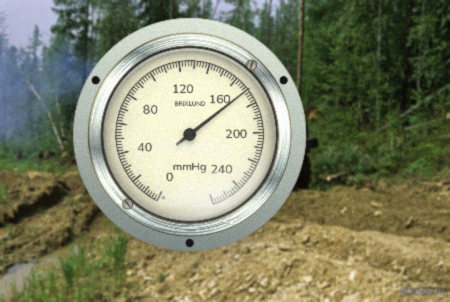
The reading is **170** mmHg
